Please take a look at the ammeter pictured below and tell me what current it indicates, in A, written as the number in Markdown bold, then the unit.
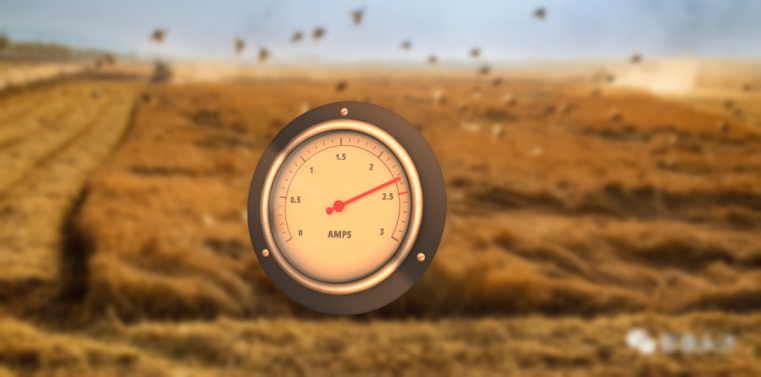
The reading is **2.35** A
